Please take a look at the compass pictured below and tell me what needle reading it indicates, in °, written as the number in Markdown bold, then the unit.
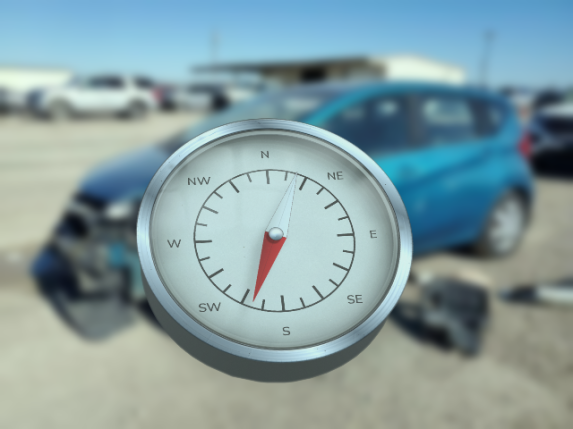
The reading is **202.5** °
